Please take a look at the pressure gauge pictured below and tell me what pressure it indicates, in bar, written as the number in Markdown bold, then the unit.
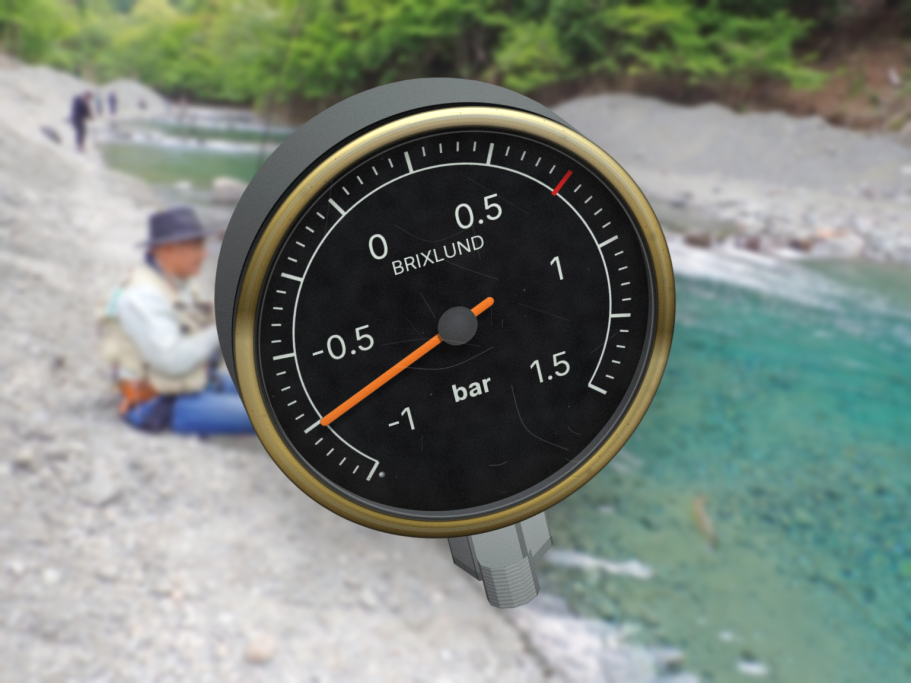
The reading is **-0.75** bar
